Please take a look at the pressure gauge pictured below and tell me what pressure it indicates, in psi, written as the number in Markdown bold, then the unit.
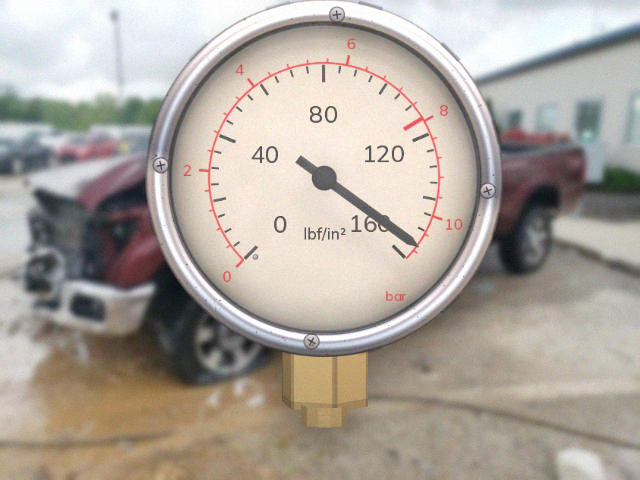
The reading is **155** psi
